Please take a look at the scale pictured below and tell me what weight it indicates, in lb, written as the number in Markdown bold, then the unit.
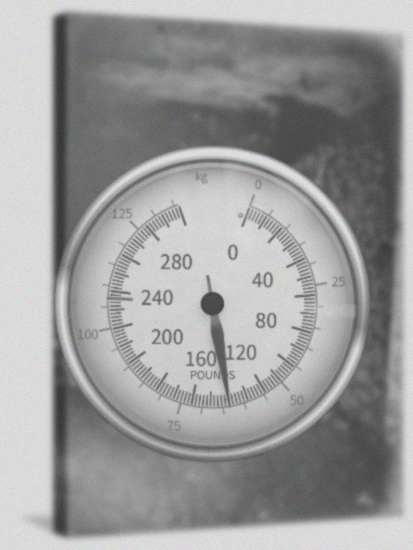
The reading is **140** lb
